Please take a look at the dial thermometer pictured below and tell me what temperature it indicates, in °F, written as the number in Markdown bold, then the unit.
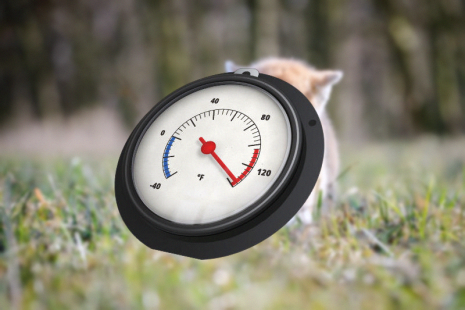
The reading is **136** °F
